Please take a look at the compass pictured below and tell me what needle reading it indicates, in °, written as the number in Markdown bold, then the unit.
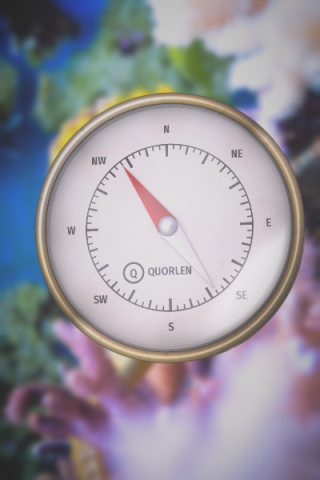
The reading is **325** °
